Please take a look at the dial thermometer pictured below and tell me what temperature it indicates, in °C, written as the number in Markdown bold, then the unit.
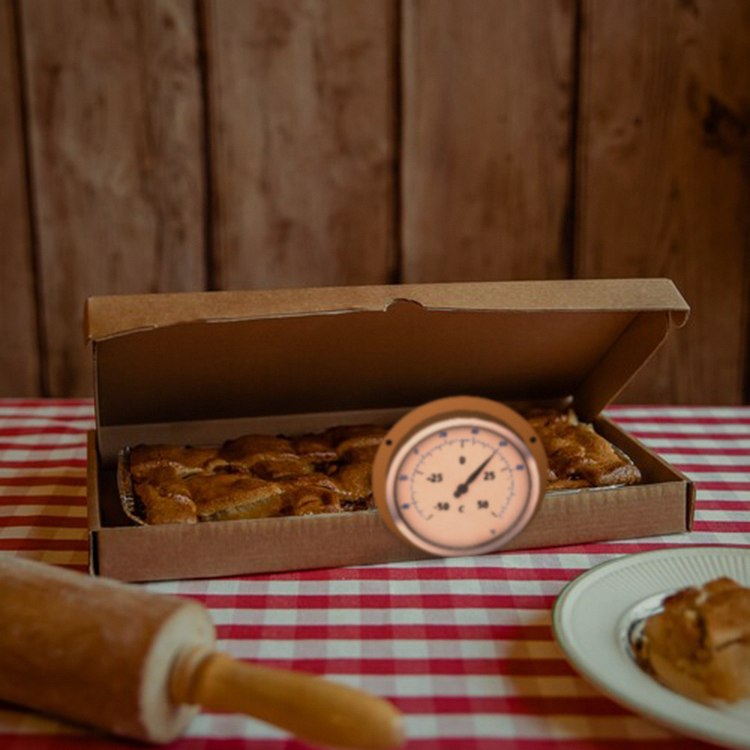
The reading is **15** °C
